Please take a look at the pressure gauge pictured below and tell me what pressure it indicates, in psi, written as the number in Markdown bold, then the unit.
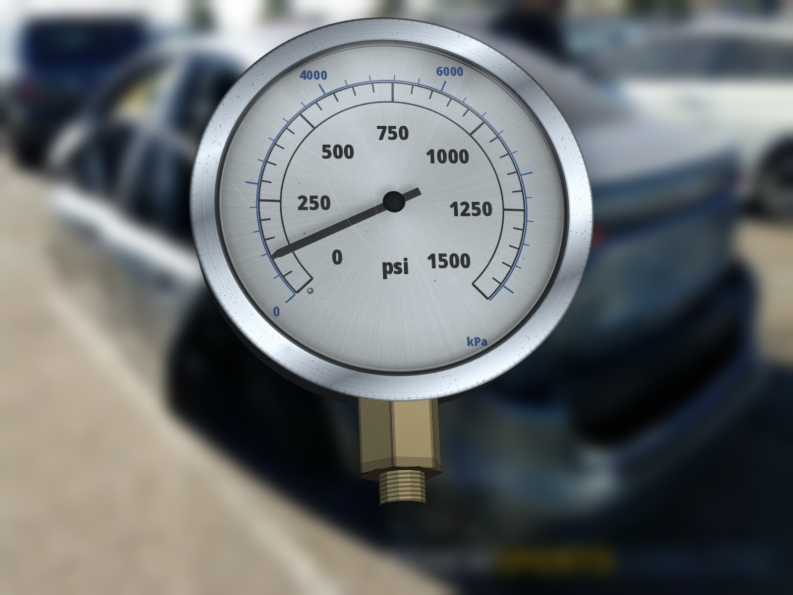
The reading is **100** psi
